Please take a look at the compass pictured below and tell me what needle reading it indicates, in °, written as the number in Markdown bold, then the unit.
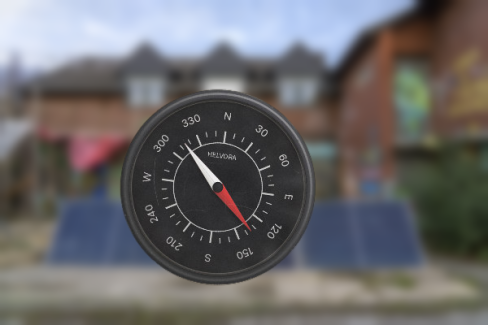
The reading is **135** °
